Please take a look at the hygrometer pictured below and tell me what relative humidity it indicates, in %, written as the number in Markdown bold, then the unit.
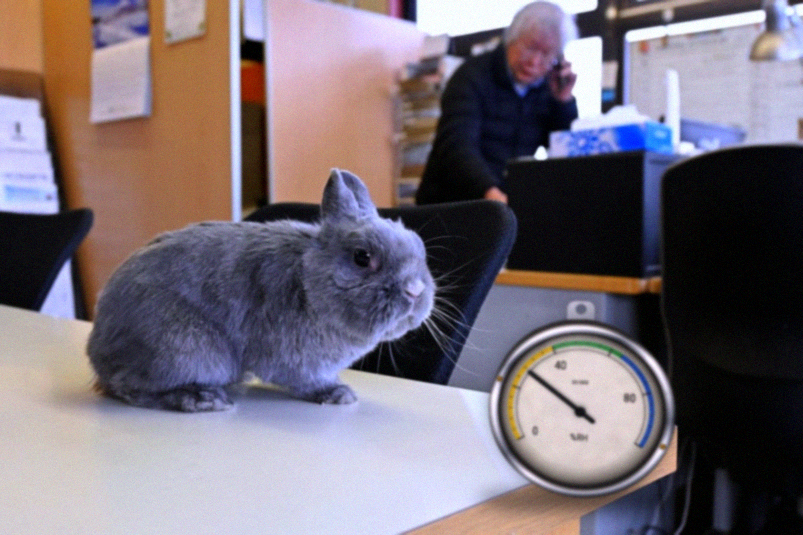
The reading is **28** %
